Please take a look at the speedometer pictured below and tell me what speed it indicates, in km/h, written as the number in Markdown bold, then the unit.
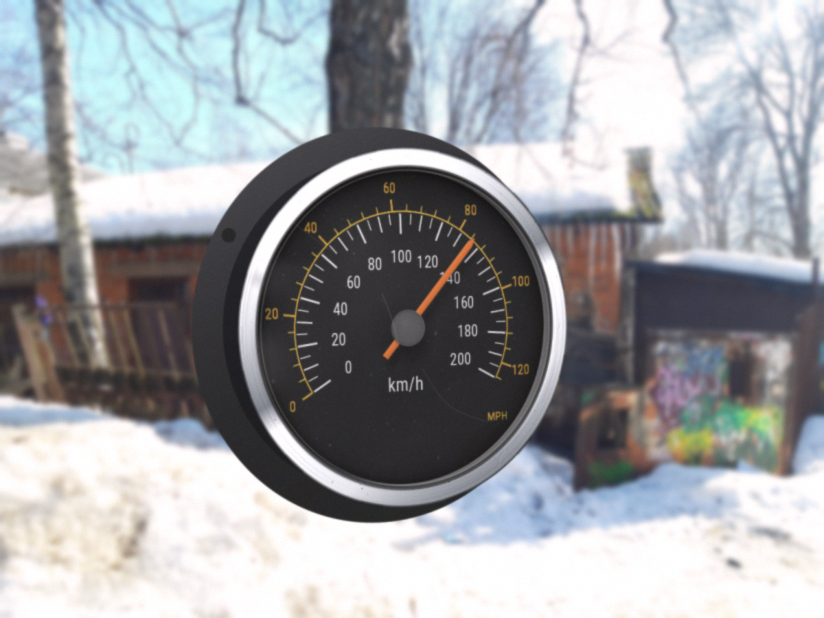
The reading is **135** km/h
